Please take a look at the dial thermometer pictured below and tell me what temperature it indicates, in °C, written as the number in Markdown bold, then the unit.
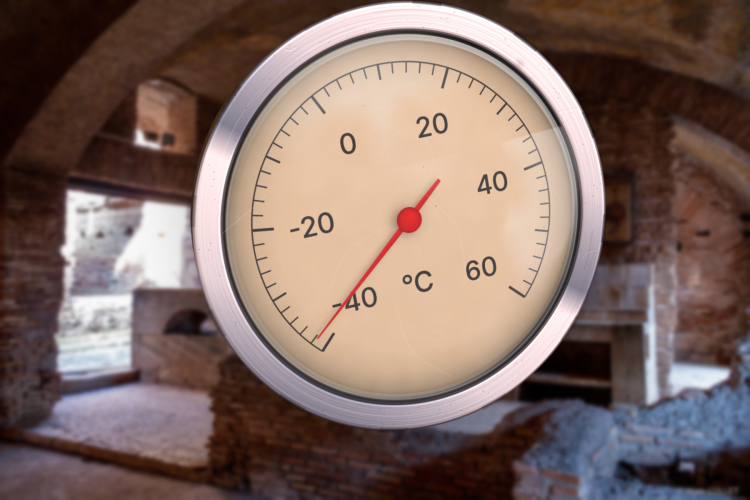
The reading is **-38** °C
